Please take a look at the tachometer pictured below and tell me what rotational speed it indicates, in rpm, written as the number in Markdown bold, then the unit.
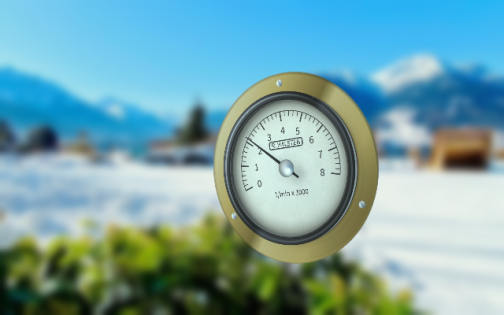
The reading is **2200** rpm
